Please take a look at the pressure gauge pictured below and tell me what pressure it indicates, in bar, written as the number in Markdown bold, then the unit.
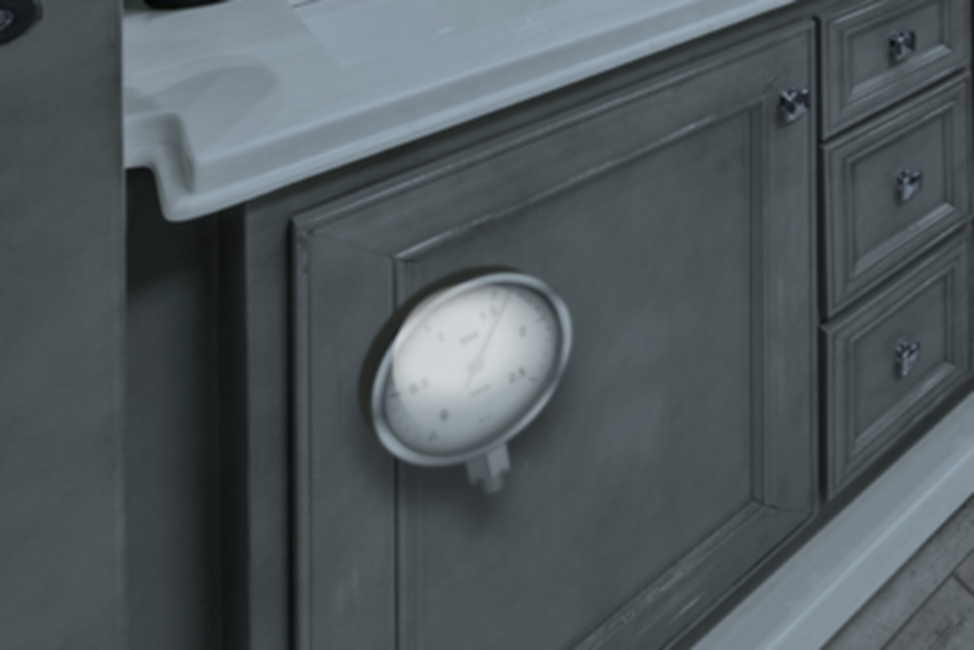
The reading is **1.6** bar
